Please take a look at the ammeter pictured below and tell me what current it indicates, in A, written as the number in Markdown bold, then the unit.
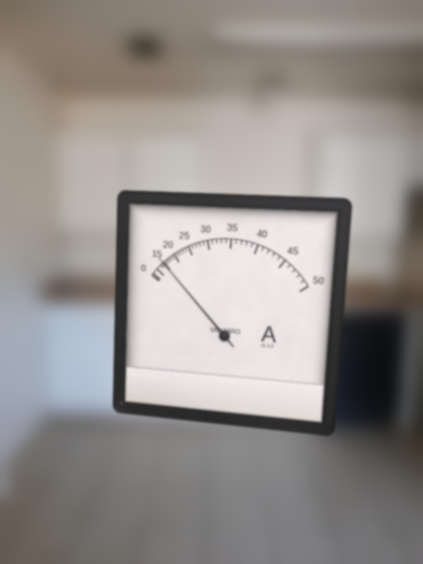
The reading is **15** A
